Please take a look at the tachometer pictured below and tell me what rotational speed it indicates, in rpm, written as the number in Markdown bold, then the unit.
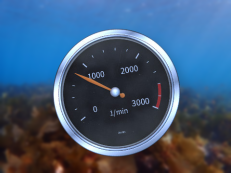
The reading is **800** rpm
